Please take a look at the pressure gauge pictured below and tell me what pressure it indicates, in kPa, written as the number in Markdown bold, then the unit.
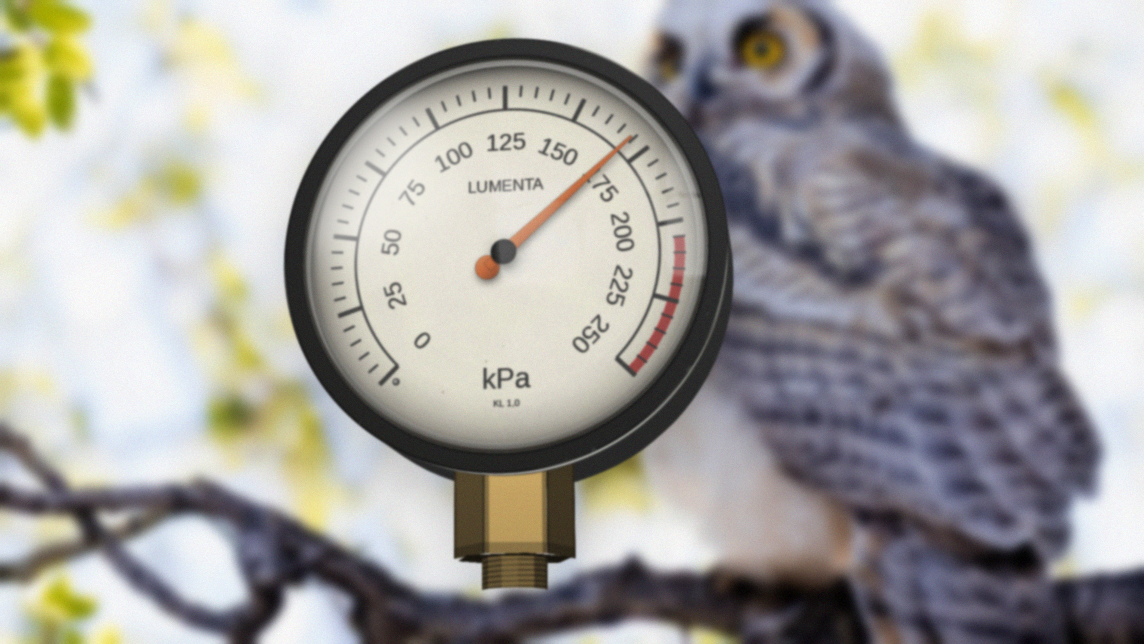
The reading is **170** kPa
